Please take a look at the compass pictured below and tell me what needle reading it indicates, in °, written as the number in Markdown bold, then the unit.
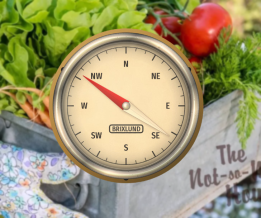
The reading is **305** °
